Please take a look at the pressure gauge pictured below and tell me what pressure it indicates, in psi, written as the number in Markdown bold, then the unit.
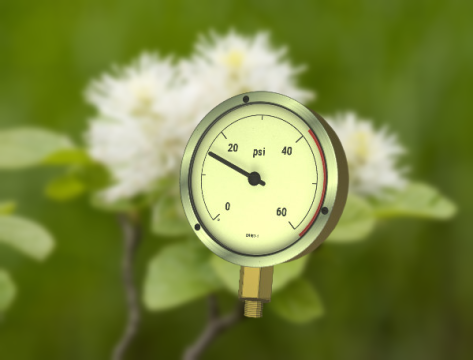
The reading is **15** psi
